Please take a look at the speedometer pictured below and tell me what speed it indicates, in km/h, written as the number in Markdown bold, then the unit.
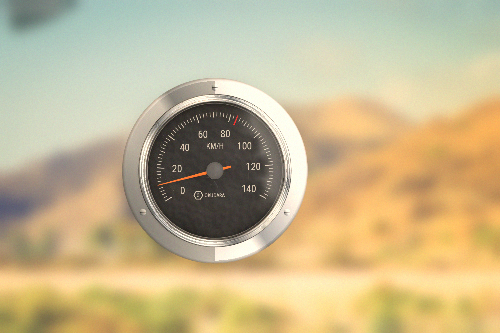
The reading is **10** km/h
